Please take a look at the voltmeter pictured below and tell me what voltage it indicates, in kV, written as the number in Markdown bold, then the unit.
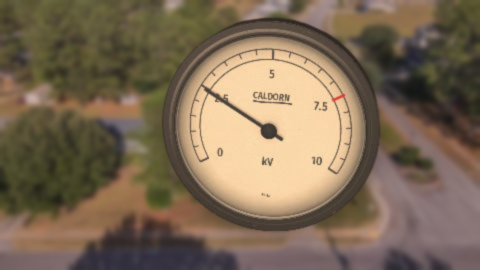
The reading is **2.5** kV
